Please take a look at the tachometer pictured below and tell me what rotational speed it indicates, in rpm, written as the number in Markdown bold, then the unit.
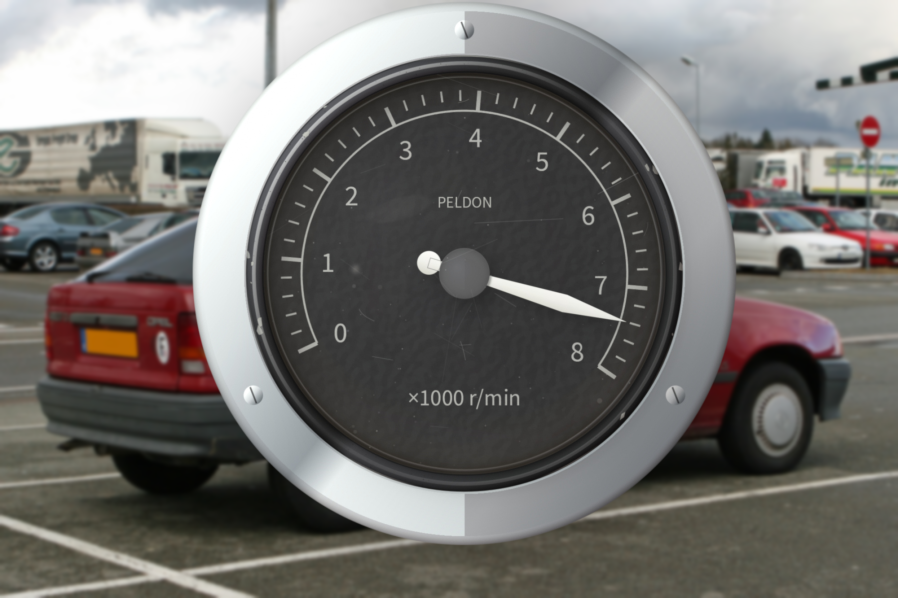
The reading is **7400** rpm
